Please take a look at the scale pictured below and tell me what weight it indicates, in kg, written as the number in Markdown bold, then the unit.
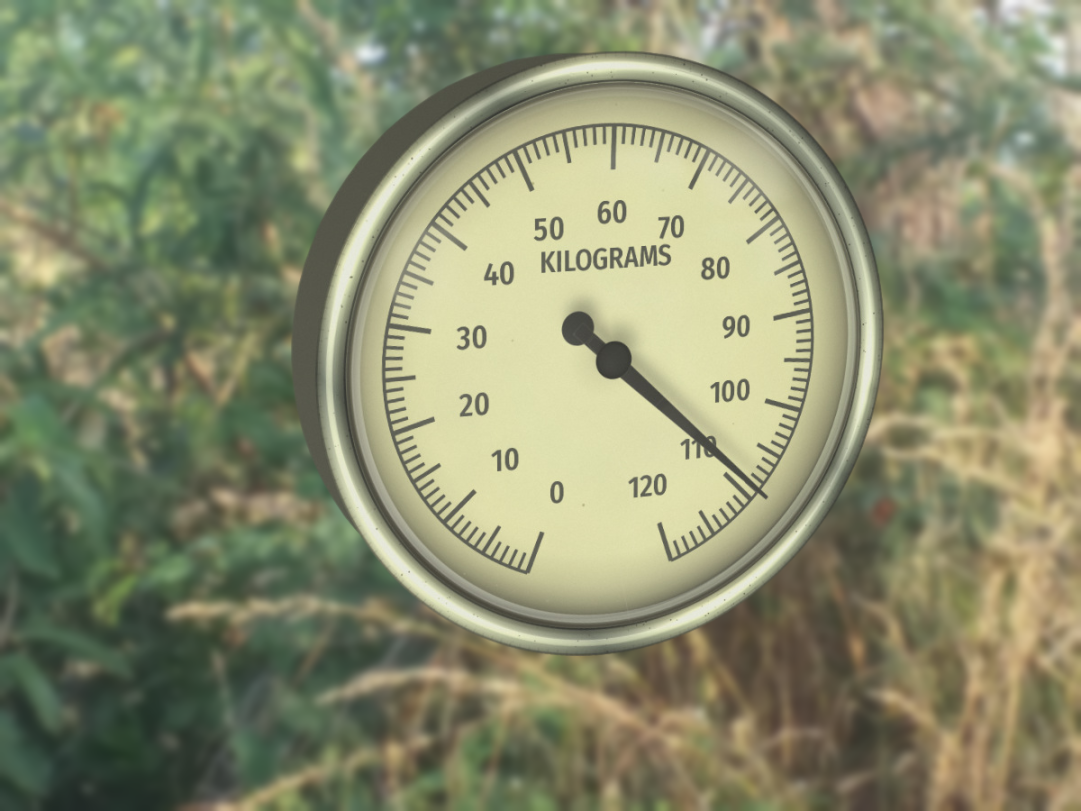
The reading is **109** kg
